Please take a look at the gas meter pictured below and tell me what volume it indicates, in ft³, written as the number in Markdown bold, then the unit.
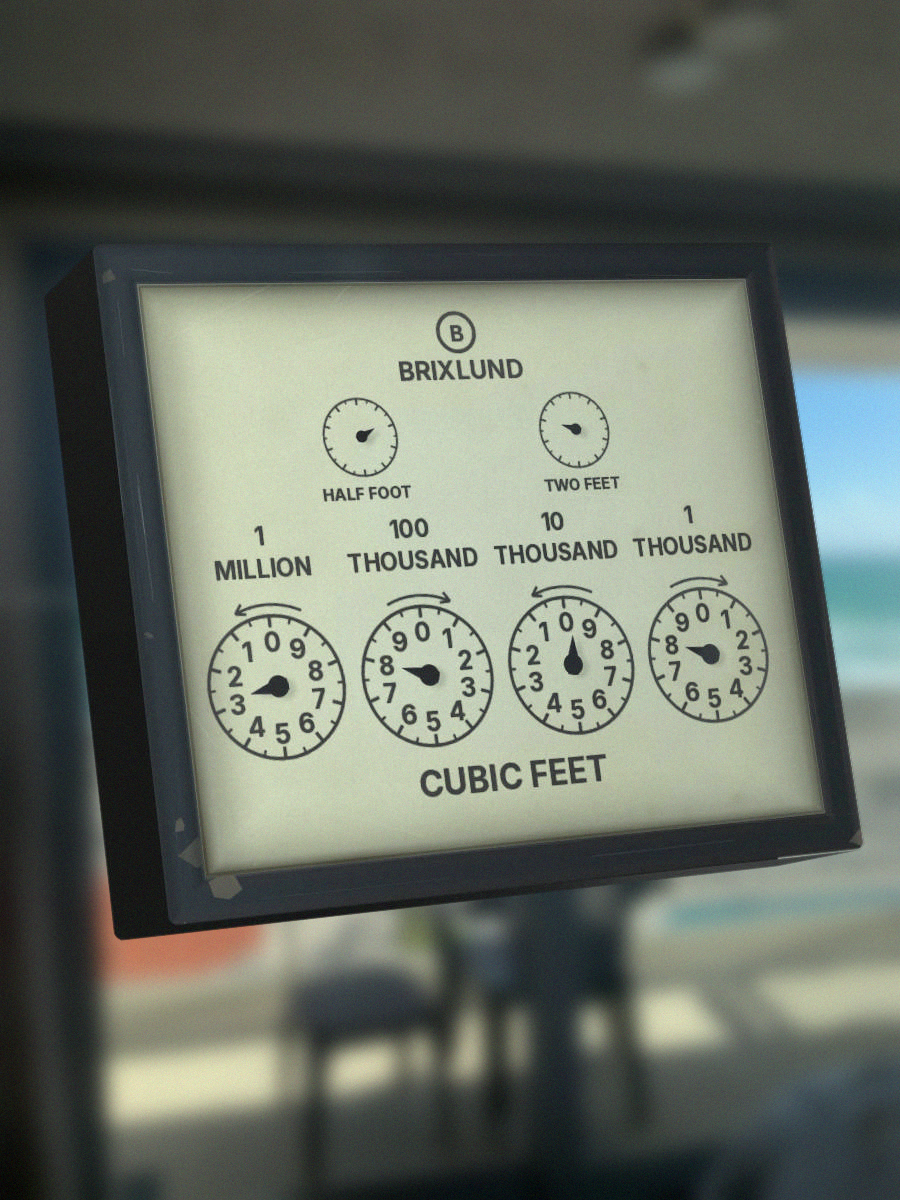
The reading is **279800** ft³
